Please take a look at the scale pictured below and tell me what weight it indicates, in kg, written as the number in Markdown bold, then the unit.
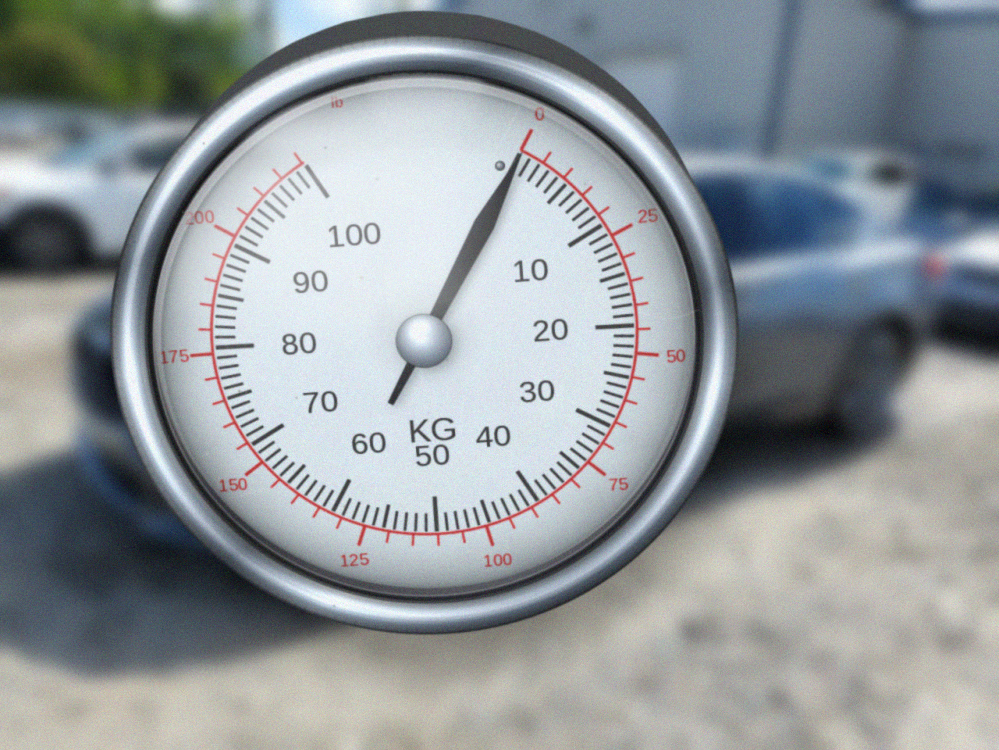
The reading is **0** kg
